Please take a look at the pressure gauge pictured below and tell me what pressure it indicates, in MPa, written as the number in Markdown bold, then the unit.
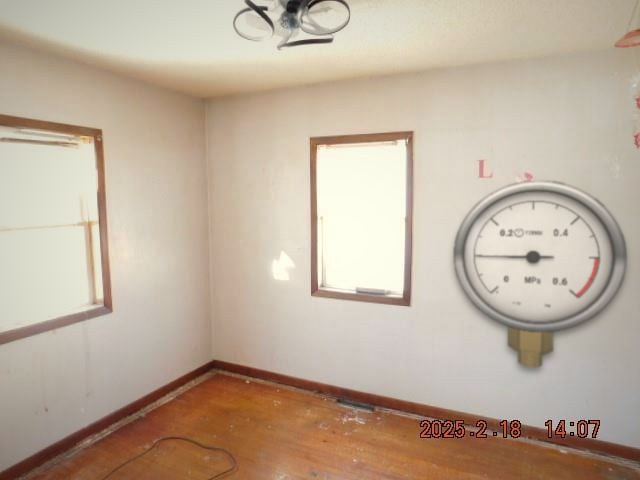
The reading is **0.1** MPa
